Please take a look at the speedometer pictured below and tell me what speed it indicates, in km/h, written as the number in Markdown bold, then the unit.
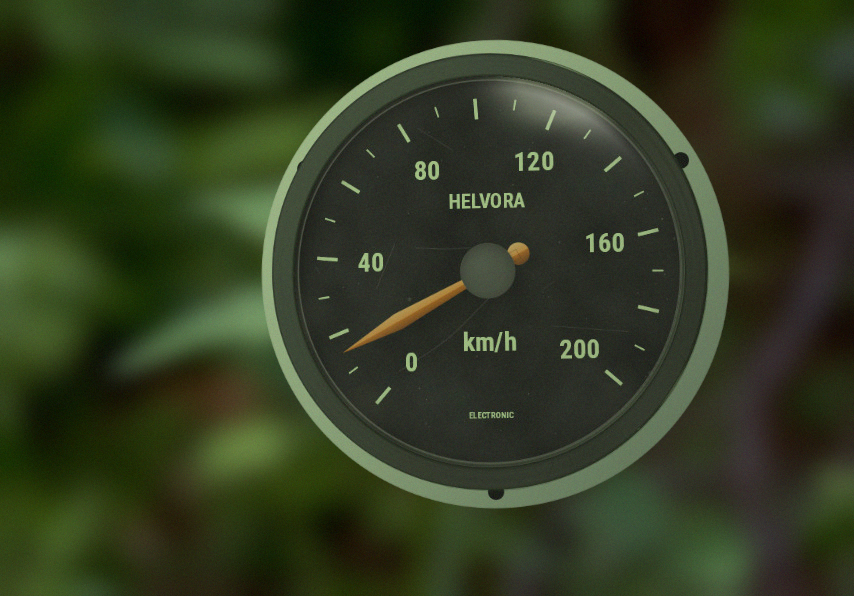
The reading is **15** km/h
